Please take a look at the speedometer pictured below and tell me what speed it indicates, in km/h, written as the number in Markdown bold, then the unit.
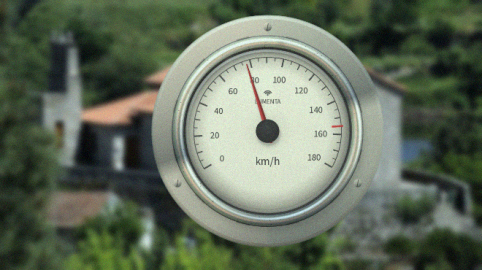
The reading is **77.5** km/h
